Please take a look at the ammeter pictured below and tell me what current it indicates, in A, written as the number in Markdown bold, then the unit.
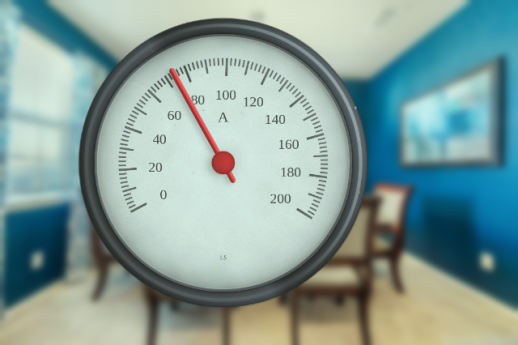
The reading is **74** A
